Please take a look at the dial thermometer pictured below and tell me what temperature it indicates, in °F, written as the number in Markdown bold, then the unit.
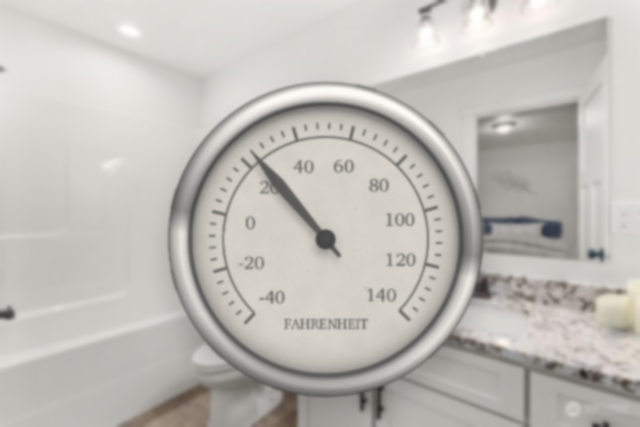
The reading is **24** °F
